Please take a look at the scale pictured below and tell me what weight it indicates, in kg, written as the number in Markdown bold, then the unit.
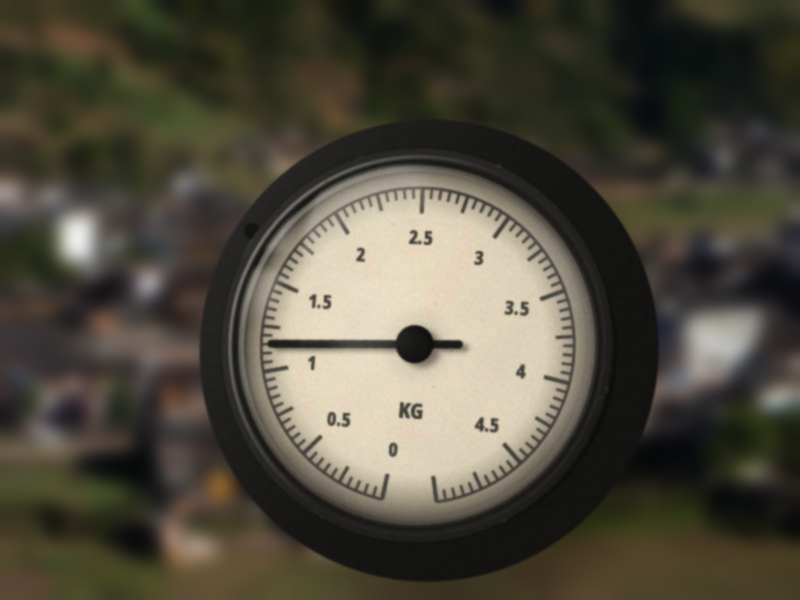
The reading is **1.15** kg
